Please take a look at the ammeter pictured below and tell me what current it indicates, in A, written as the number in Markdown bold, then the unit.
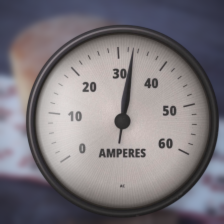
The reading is **33** A
